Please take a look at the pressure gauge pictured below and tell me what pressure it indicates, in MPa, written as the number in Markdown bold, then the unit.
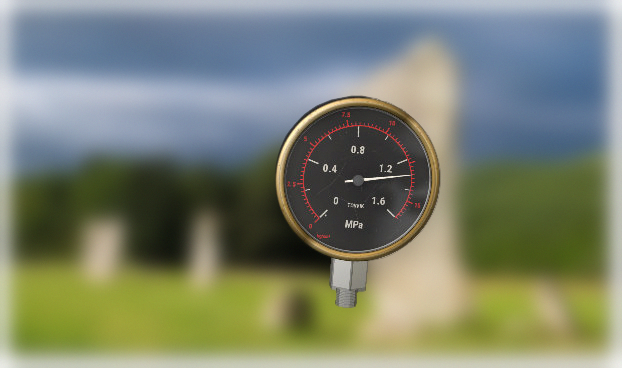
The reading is **1.3** MPa
